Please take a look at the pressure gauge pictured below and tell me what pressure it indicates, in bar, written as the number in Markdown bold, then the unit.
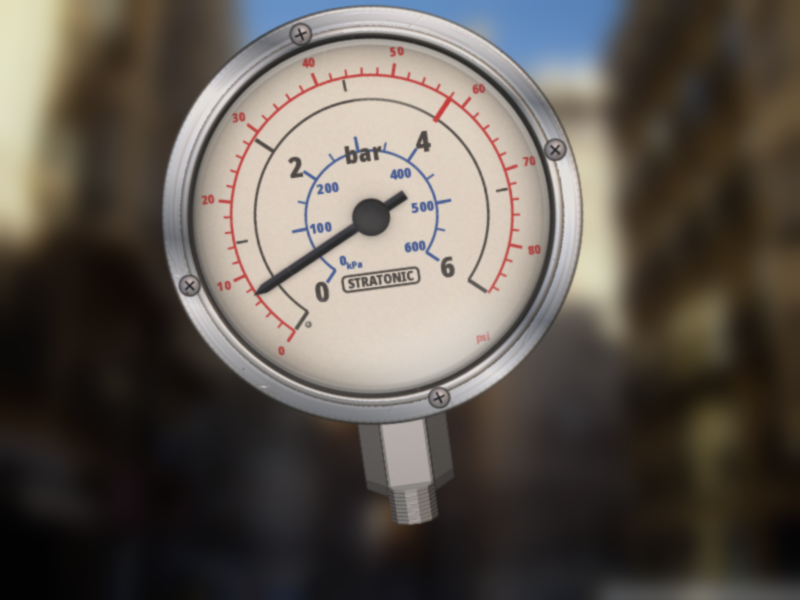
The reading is **0.5** bar
